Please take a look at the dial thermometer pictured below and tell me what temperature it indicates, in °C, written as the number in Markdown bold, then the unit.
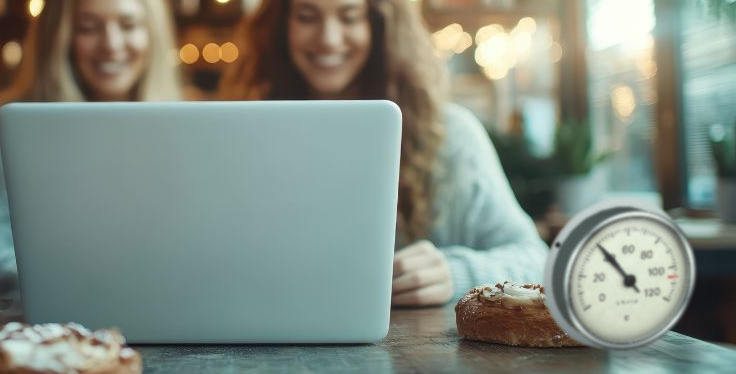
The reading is **40** °C
